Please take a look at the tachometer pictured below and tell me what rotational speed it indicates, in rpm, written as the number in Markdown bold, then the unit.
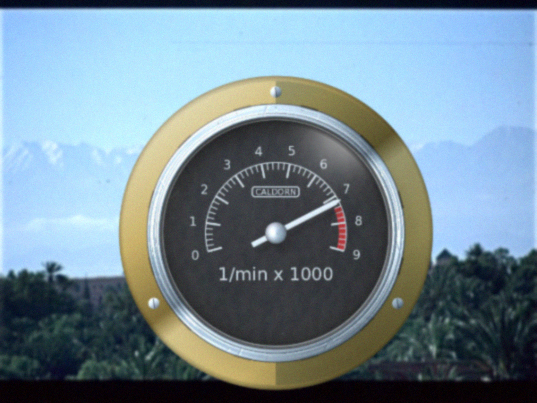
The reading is **7200** rpm
